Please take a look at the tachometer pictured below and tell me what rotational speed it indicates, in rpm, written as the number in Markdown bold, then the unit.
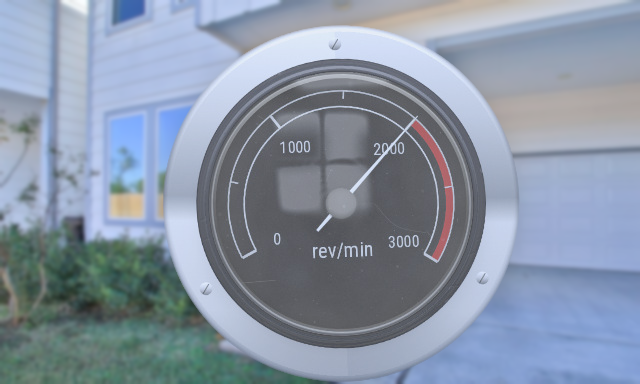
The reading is **2000** rpm
